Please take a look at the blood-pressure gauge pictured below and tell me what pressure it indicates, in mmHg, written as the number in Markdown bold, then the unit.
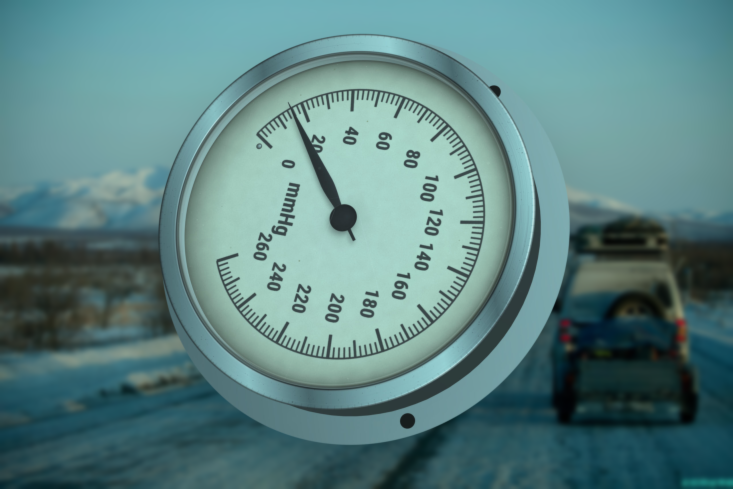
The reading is **16** mmHg
